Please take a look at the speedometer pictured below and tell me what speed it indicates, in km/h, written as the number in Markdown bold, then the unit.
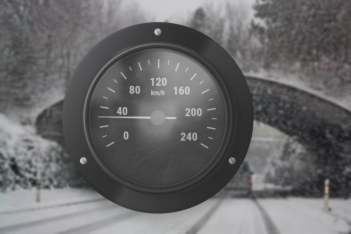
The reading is **30** km/h
